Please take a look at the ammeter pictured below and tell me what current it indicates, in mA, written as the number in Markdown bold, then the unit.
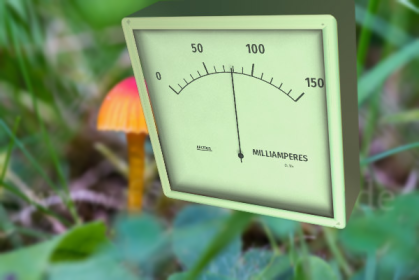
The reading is **80** mA
